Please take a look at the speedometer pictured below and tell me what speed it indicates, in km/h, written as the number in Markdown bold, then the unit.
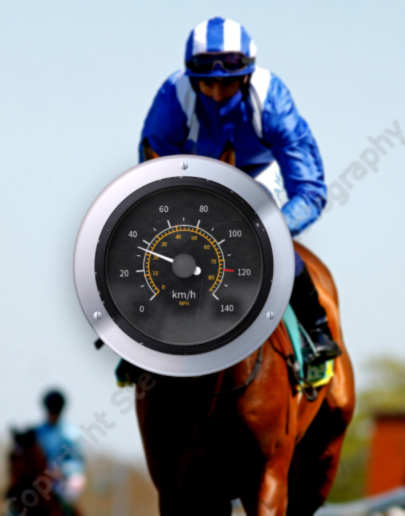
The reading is **35** km/h
